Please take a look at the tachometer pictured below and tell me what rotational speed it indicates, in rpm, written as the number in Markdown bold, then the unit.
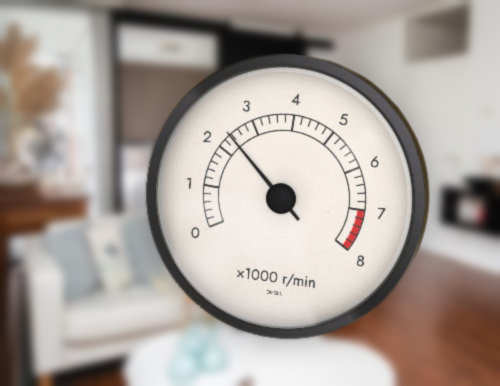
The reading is **2400** rpm
